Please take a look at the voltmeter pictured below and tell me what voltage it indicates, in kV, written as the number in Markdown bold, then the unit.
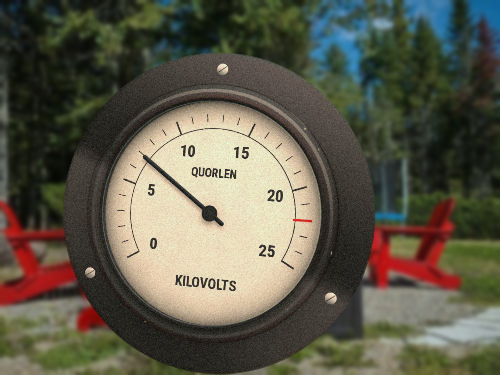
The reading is **7** kV
